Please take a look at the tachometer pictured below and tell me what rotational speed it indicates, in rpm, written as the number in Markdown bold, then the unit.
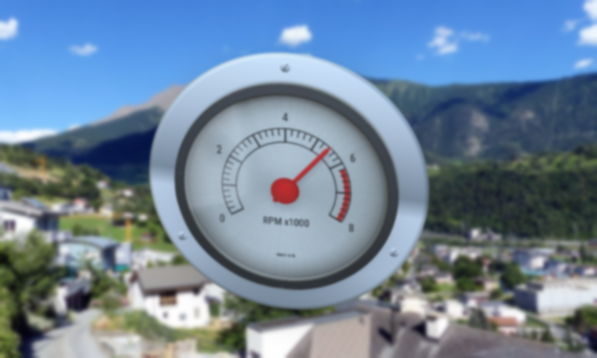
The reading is **5400** rpm
